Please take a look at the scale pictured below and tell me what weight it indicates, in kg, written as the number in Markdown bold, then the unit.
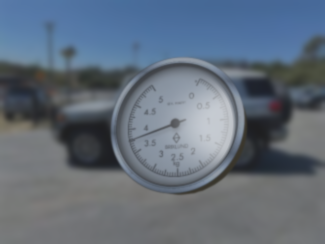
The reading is **3.75** kg
